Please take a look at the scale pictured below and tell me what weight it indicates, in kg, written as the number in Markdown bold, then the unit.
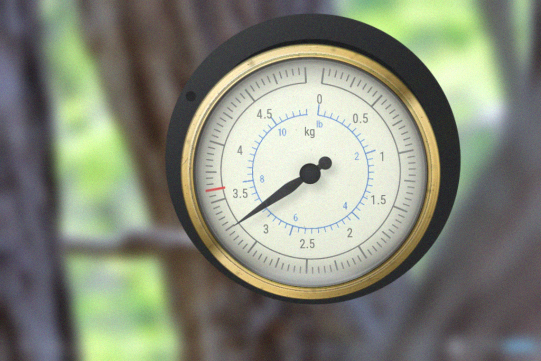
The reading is **3.25** kg
